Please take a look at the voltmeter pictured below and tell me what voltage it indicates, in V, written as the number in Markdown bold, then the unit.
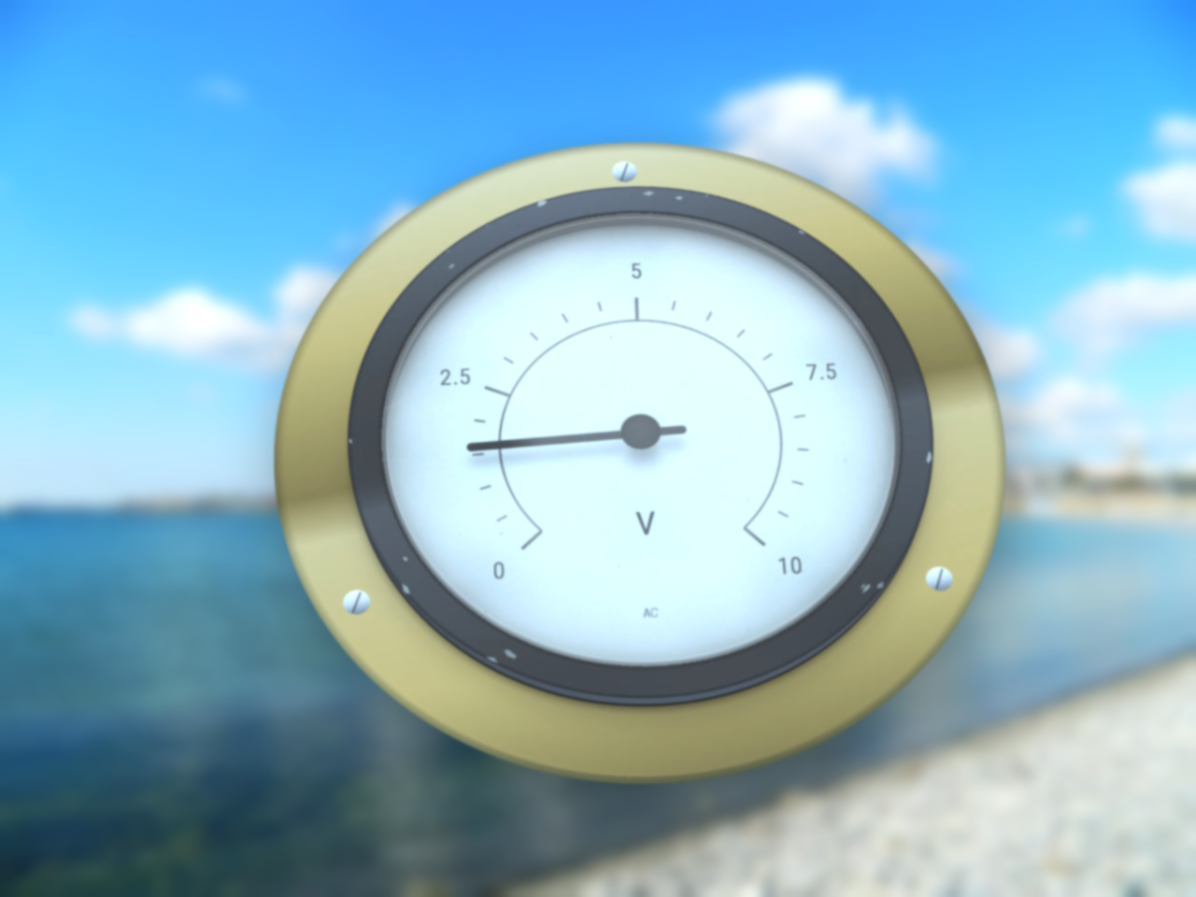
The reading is **1.5** V
